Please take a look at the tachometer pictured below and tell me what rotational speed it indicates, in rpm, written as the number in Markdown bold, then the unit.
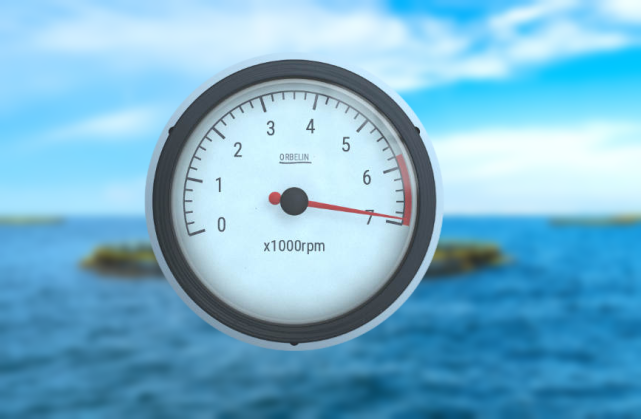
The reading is **6900** rpm
